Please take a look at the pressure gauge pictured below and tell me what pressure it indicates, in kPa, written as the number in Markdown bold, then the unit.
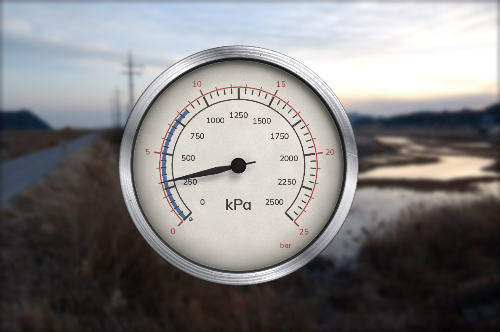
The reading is **300** kPa
